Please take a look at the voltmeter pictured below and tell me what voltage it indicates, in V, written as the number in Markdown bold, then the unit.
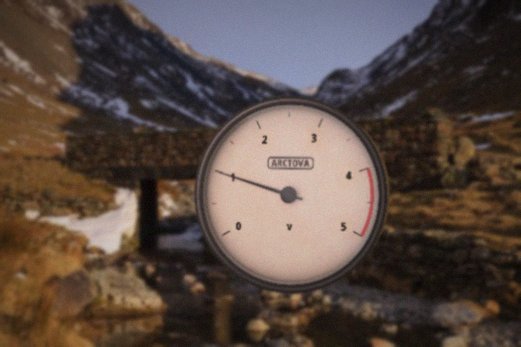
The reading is **1** V
